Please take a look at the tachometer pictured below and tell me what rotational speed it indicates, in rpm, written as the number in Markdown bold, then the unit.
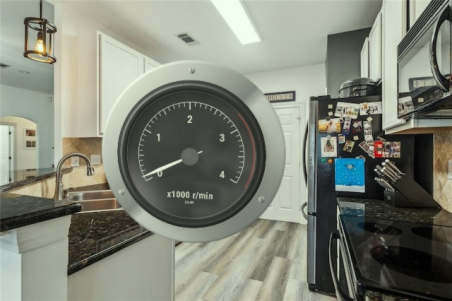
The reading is **100** rpm
